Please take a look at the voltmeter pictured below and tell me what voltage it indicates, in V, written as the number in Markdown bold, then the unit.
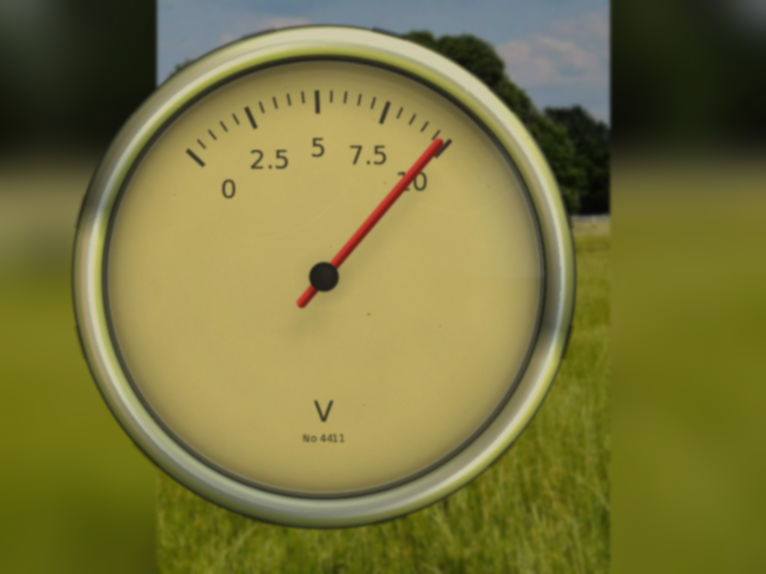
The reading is **9.75** V
